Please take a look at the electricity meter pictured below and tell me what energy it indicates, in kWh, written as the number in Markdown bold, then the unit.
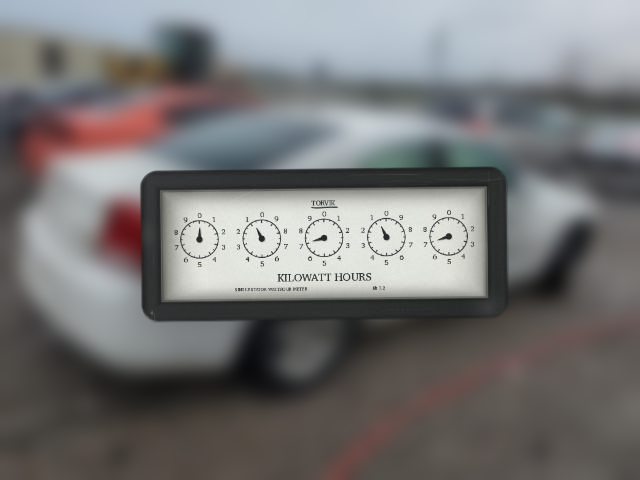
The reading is **707** kWh
